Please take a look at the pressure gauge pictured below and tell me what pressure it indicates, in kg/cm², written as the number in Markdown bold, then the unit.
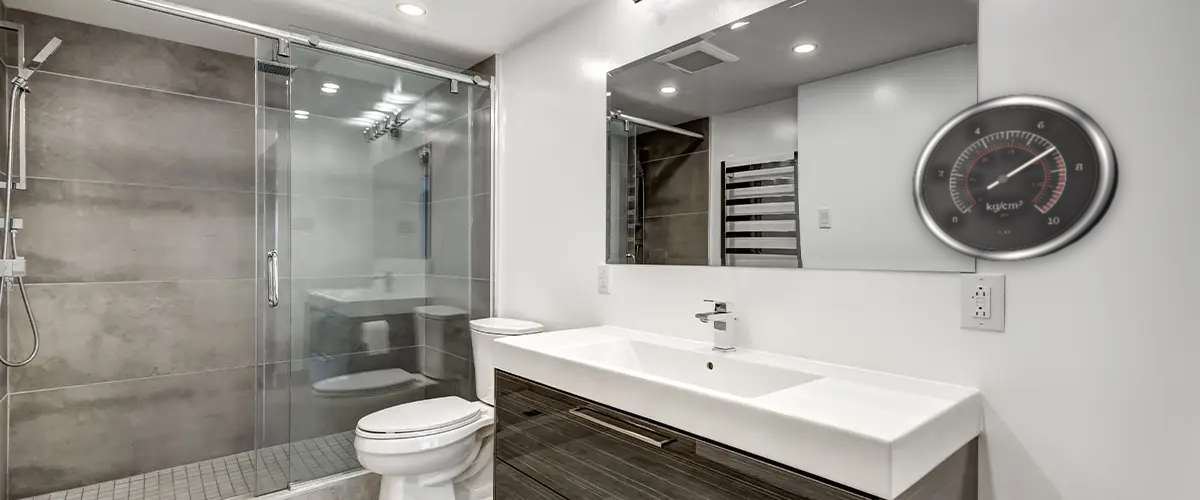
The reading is **7** kg/cm²
